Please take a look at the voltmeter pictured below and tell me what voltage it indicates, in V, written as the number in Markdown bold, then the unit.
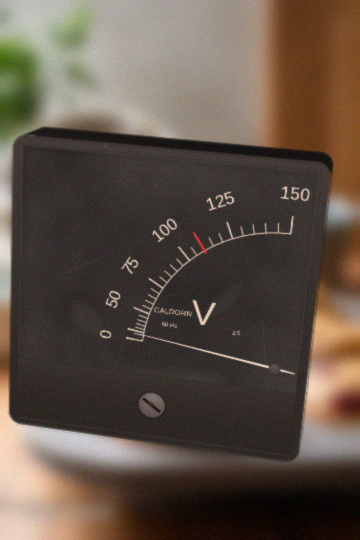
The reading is **25** V
